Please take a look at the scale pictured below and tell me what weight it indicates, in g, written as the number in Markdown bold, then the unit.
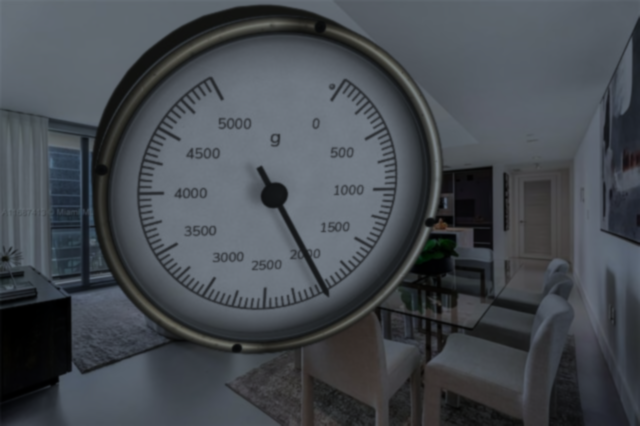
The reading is **2000** g
